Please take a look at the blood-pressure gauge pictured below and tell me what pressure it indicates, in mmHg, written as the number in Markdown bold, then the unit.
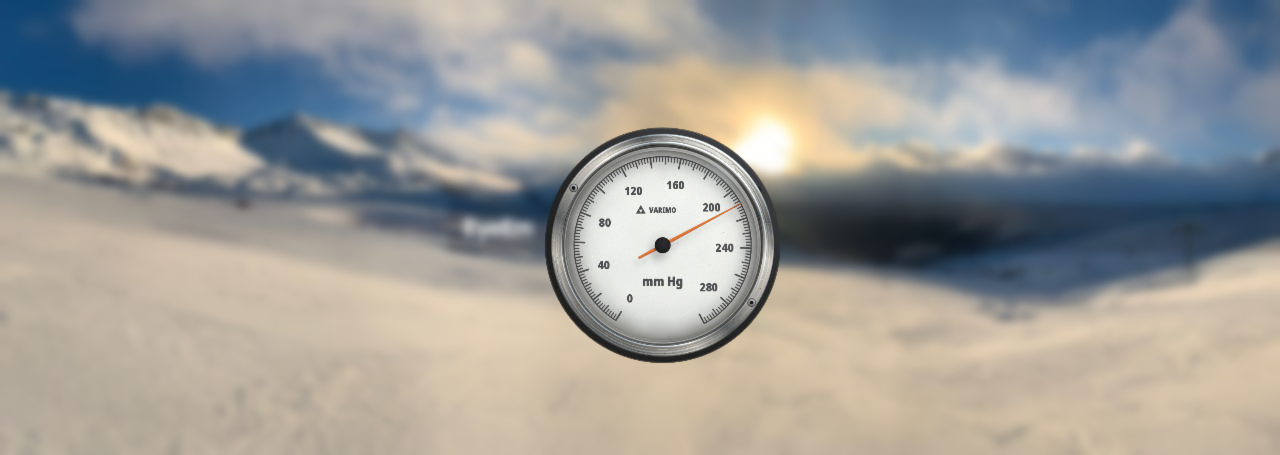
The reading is **210** mmHg
